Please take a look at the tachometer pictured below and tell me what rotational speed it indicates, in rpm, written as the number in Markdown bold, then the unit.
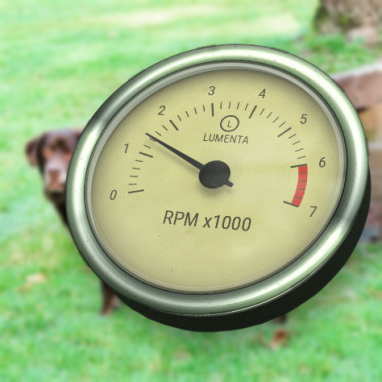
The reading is **1400** rpm
